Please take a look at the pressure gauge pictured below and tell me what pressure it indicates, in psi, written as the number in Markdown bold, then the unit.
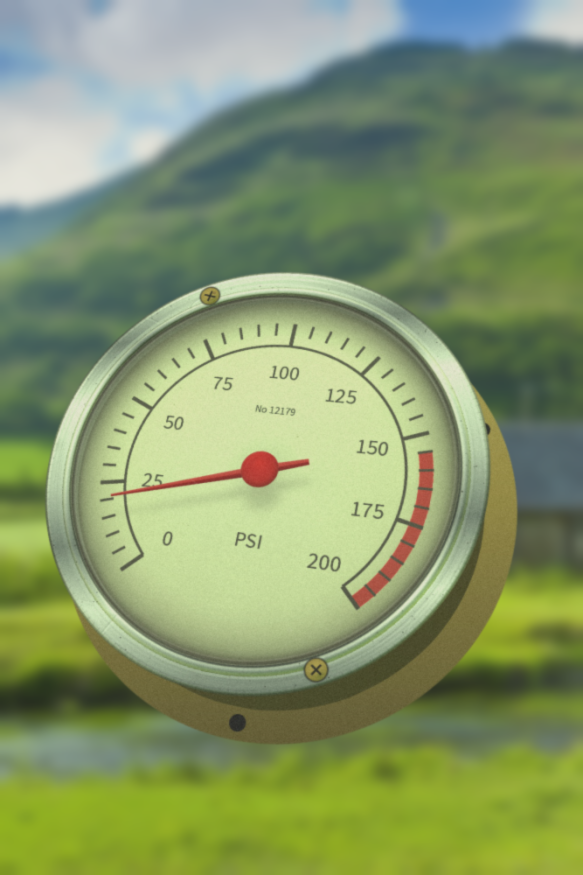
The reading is **20** psi
